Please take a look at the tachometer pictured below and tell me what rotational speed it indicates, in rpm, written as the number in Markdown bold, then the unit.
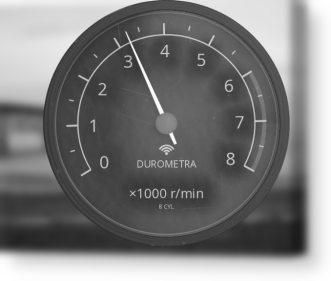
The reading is **3250** rpm
